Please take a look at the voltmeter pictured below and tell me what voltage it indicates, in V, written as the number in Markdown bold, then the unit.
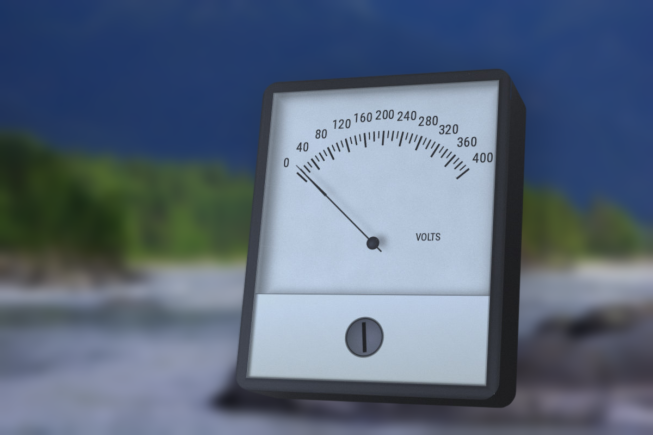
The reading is **10** V
